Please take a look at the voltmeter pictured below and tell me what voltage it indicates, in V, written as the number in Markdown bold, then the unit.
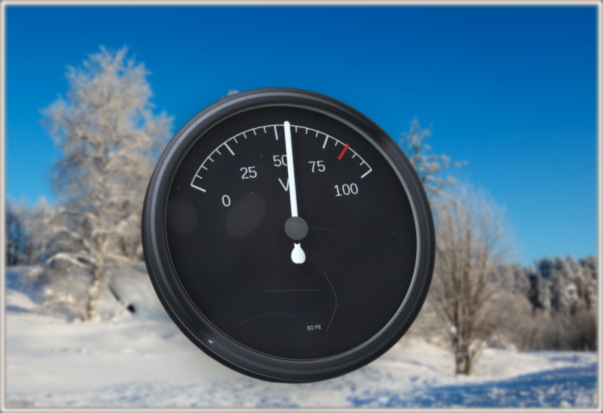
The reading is **55** V
